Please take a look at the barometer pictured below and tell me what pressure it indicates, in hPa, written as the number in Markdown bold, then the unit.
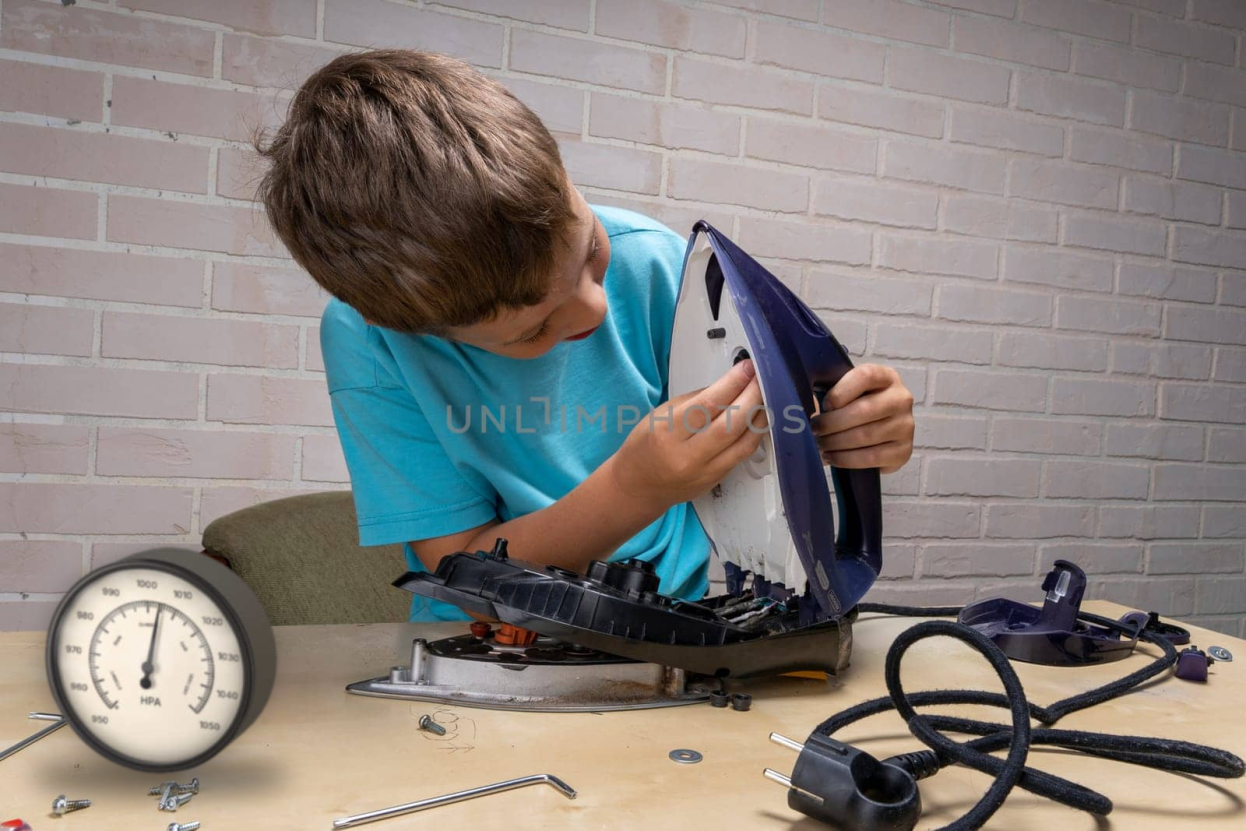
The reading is **1005** hPa
